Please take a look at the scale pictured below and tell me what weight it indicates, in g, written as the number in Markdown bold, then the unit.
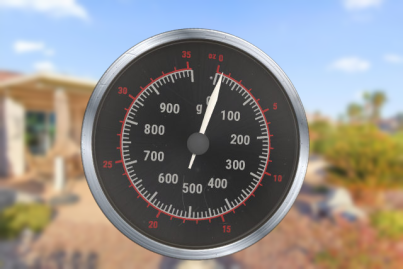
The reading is **10** g
